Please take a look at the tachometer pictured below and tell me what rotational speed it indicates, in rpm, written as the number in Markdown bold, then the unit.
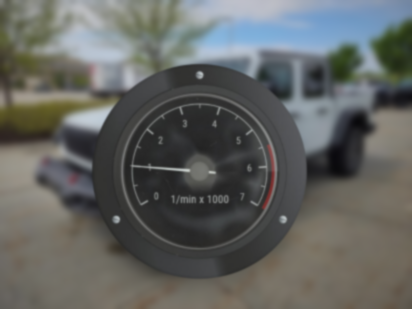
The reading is **1000** rpm
